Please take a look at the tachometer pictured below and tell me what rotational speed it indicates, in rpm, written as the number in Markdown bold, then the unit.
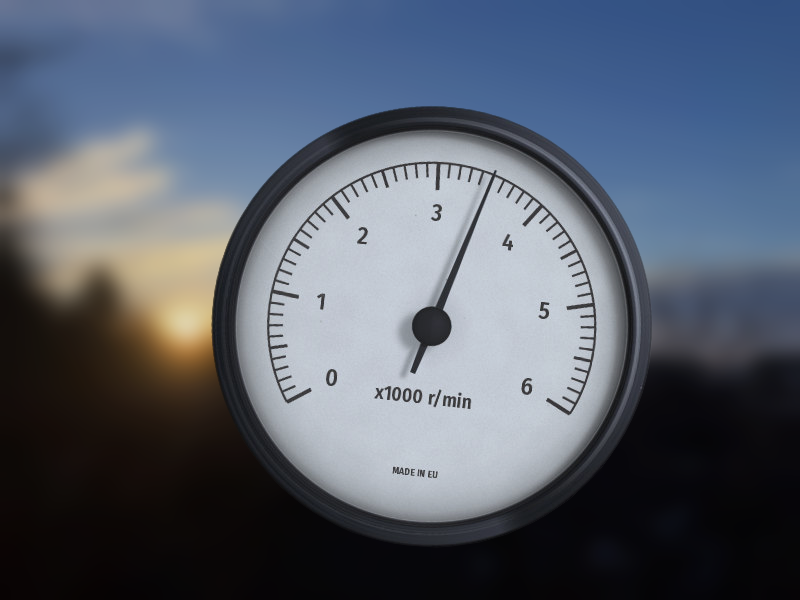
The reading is **3500** rpm
